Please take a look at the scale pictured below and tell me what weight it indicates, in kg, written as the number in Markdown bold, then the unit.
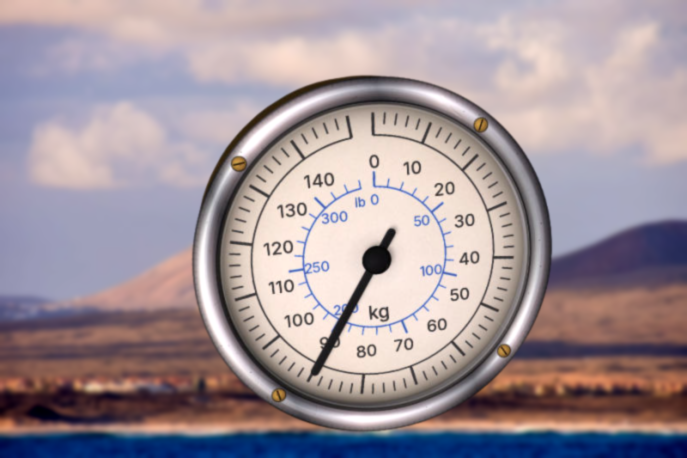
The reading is **90** kg
